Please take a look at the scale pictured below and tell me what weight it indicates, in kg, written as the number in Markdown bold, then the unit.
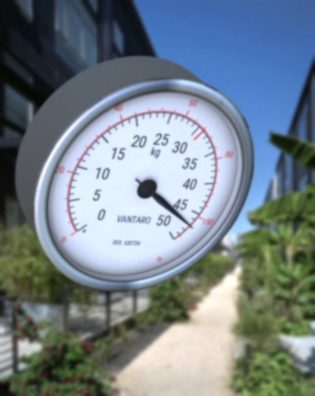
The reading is **47** kg
